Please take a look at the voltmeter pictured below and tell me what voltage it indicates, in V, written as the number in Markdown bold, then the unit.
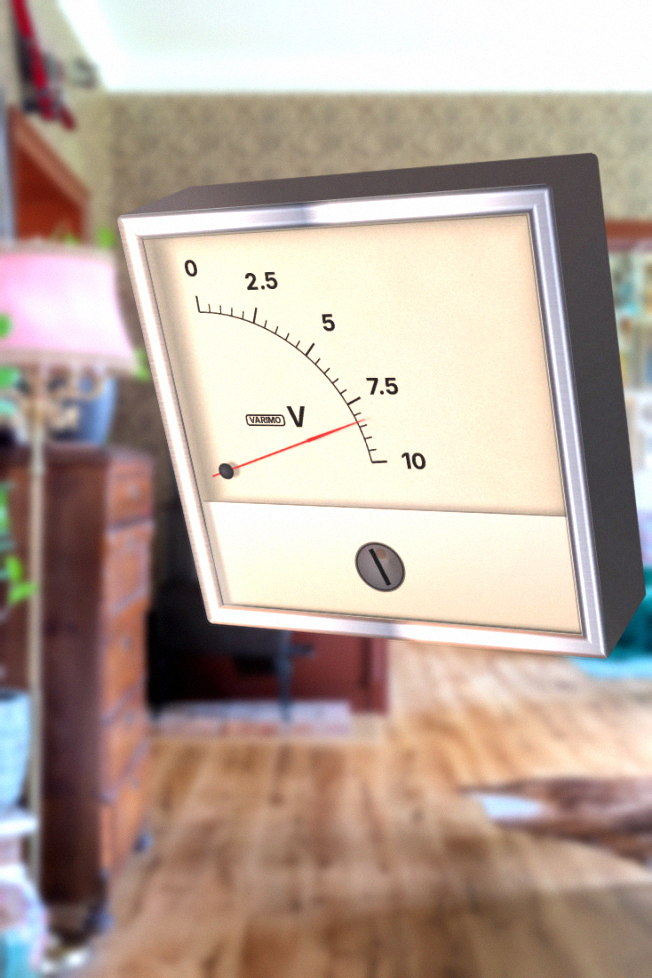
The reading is **8.25** V
